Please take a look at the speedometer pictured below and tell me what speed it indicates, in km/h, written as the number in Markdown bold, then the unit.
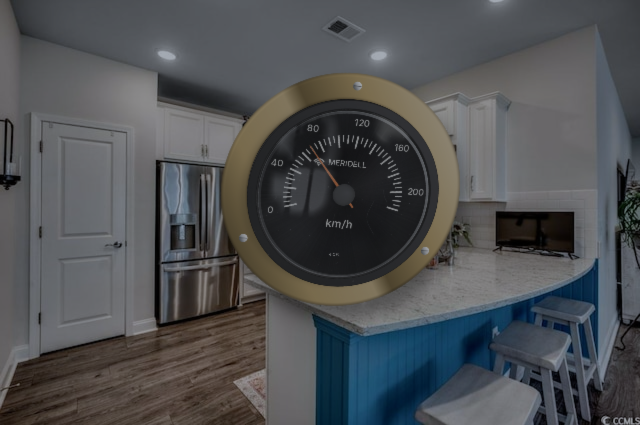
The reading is **70** km/h
